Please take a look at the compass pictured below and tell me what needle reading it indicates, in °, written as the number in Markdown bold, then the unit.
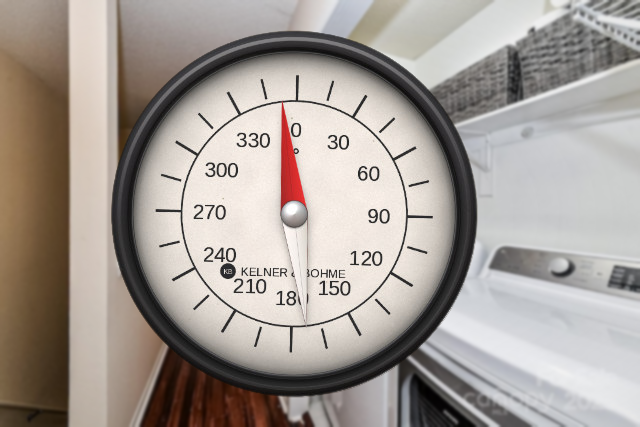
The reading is **352.5** °
